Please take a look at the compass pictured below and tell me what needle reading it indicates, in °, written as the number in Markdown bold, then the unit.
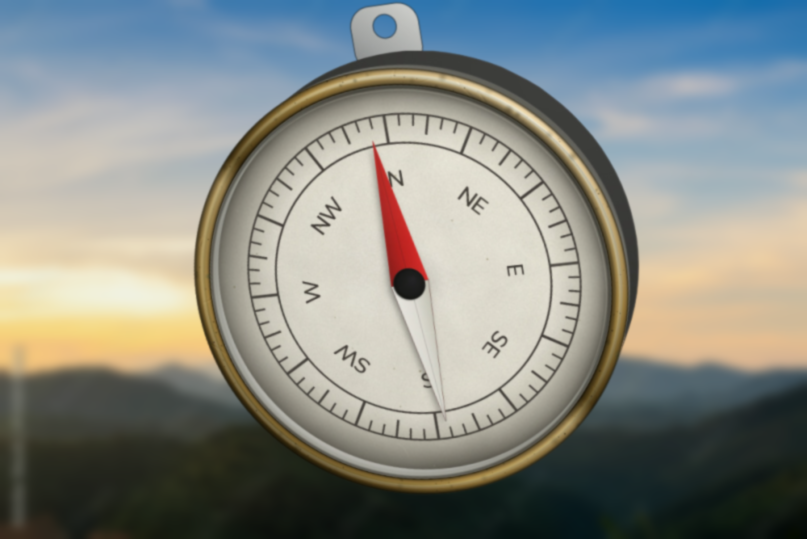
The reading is **355** °
